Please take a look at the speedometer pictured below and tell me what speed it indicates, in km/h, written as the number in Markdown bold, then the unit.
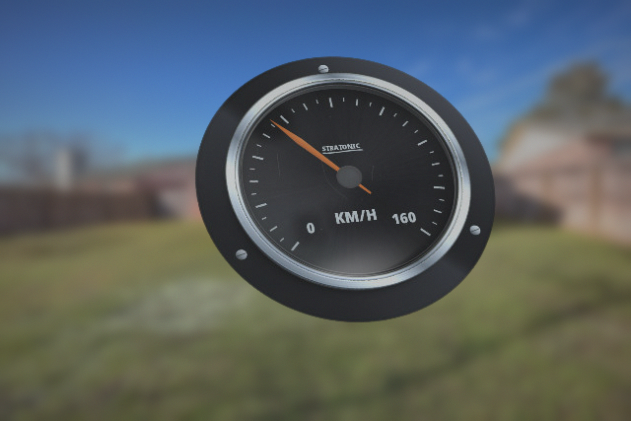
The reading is **55** km/h
